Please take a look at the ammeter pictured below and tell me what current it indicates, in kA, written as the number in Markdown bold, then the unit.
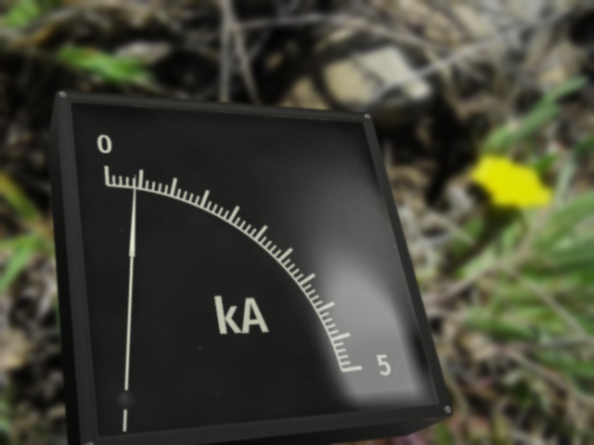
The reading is **0.4** kA
